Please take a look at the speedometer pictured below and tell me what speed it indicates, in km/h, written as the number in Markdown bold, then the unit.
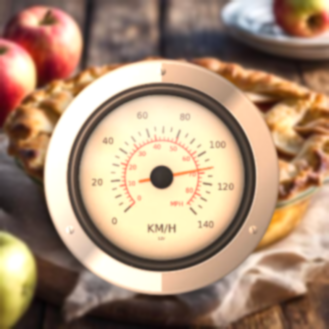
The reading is **110** km/h
